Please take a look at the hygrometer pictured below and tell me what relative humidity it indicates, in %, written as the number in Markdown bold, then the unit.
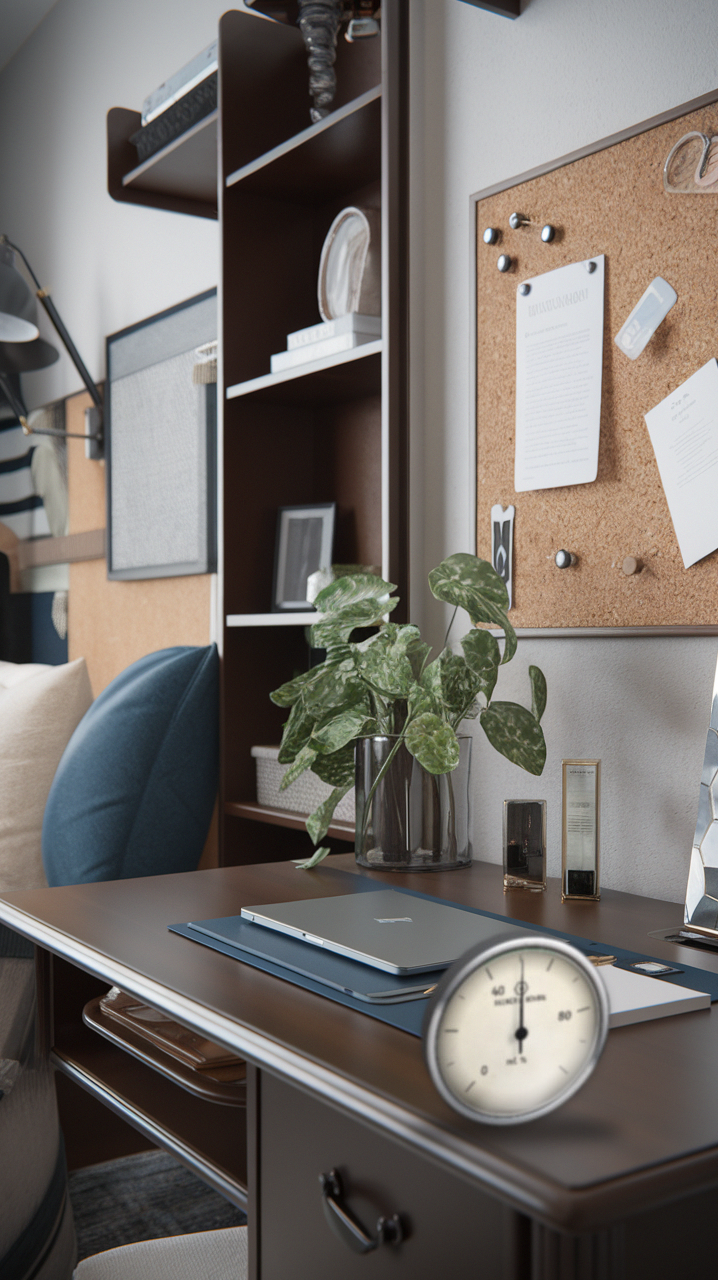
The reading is **50** %
